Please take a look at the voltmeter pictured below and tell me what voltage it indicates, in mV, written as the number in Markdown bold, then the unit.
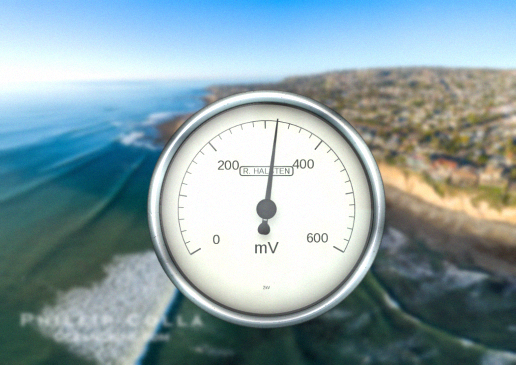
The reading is **320** mV
